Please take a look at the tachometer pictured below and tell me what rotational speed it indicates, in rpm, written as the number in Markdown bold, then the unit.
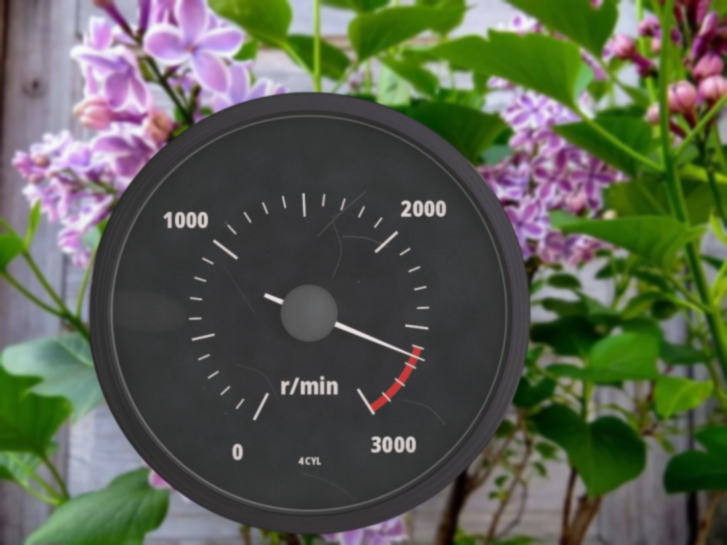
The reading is **2650** rpm
